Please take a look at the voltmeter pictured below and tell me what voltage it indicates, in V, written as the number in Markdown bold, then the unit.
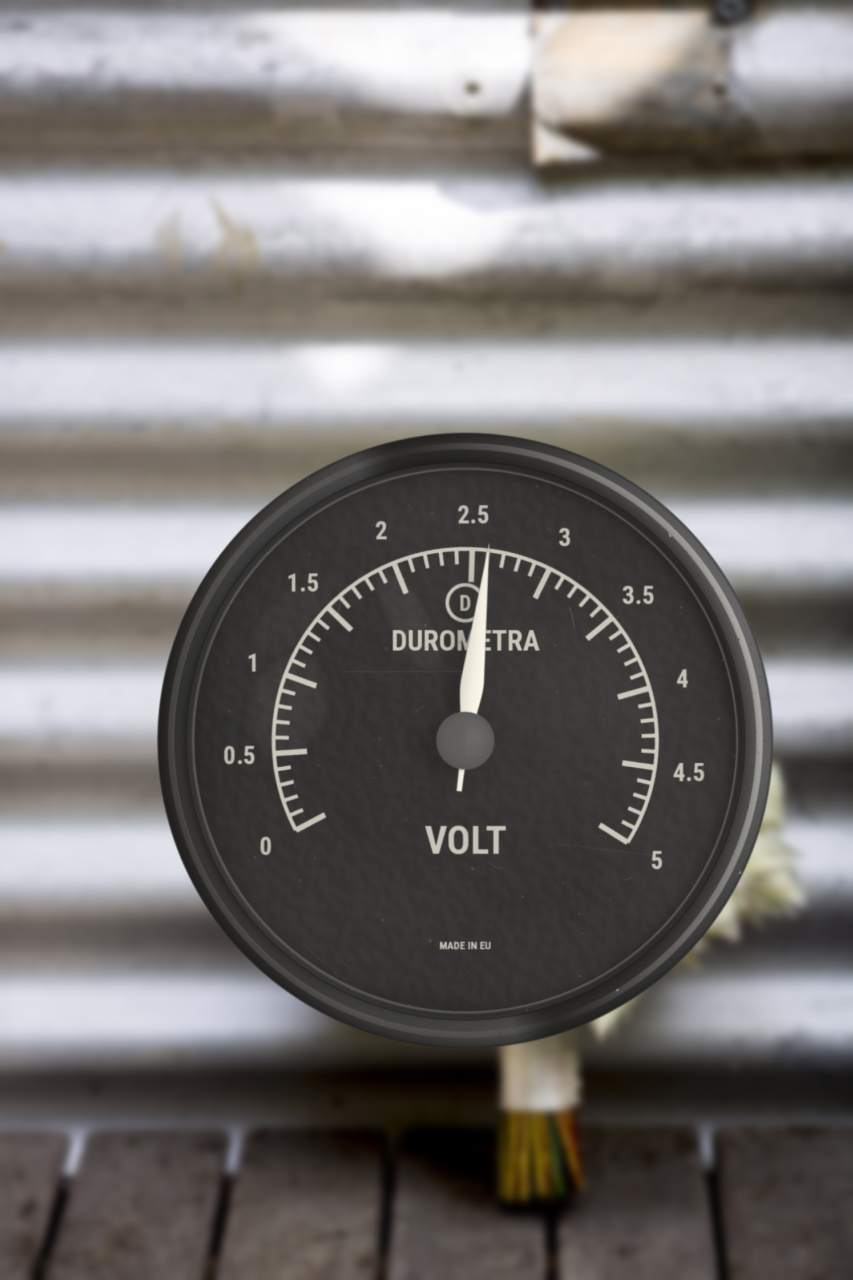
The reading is **2.6** V
